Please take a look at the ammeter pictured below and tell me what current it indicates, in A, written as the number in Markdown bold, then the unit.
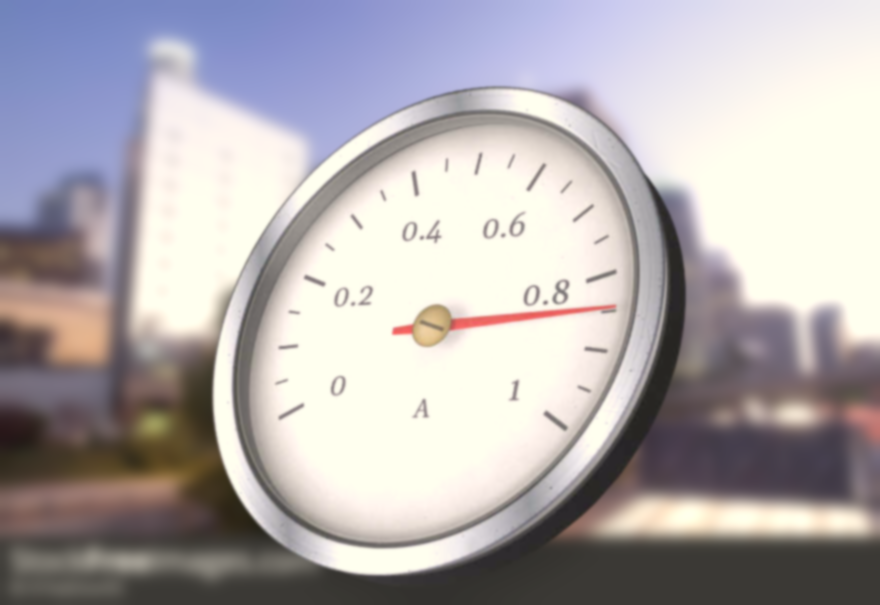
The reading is **0.85** A
